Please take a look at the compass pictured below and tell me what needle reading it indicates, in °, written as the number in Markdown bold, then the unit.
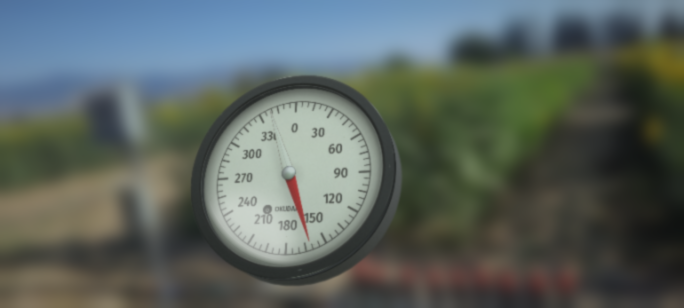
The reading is **160** °
